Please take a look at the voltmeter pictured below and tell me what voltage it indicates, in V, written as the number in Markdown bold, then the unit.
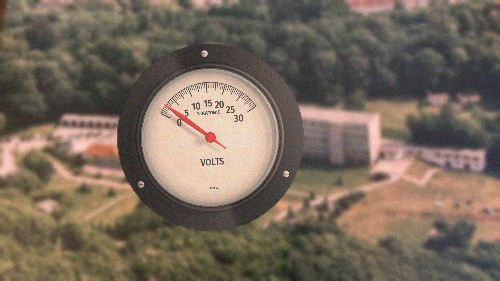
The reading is **2.5** V
